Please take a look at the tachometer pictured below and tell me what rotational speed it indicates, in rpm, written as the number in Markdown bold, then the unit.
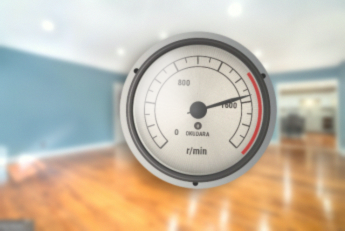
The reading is **1550** rpm
